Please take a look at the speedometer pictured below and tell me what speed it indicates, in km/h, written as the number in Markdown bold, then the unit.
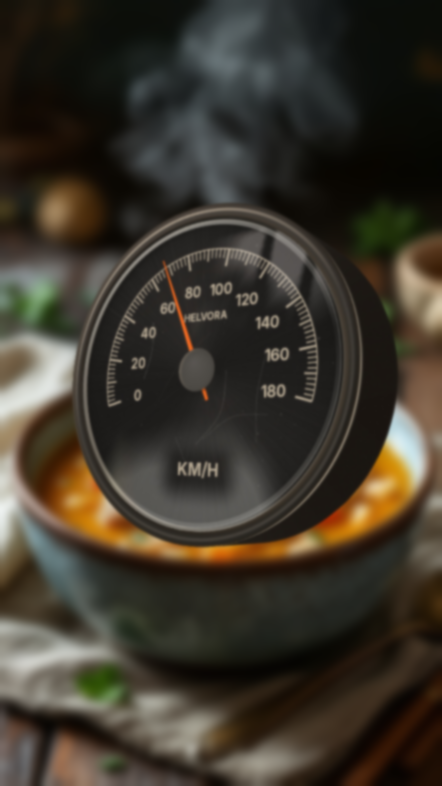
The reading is **70** km/h
